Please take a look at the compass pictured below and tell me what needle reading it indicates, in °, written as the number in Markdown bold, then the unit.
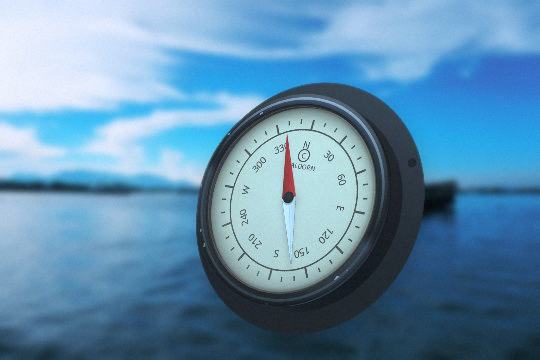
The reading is **340** °
